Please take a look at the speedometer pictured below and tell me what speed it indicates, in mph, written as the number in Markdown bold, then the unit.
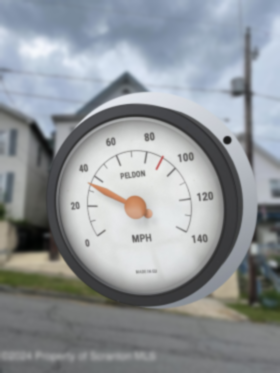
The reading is **35** mph
